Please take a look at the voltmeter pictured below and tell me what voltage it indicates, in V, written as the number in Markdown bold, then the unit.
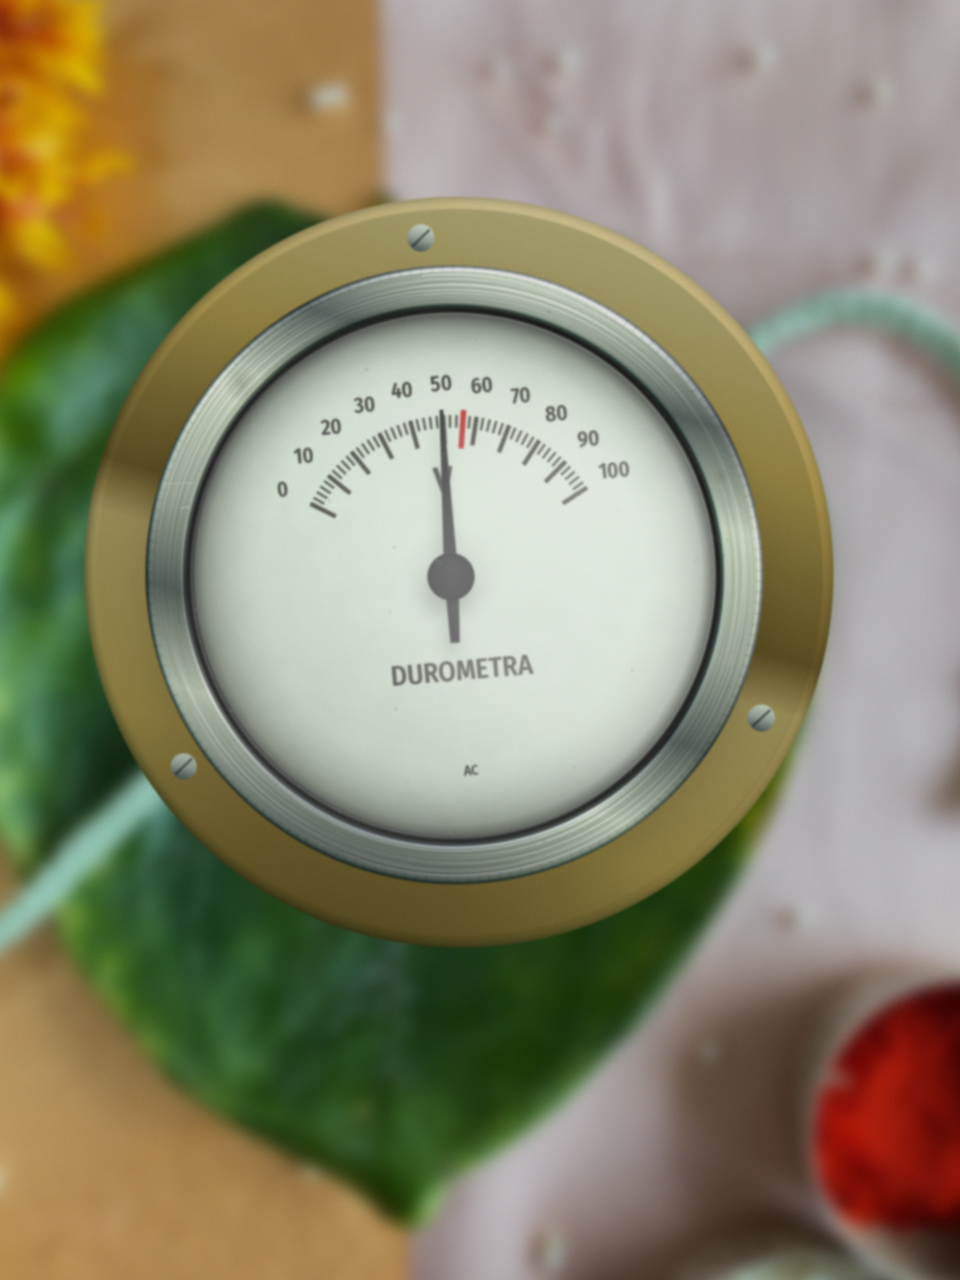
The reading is **50** V
